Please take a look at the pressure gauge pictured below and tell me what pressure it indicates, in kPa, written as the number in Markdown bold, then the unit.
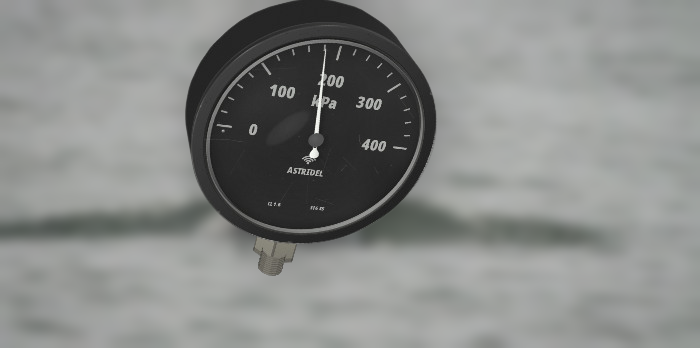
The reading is **180** kPa
